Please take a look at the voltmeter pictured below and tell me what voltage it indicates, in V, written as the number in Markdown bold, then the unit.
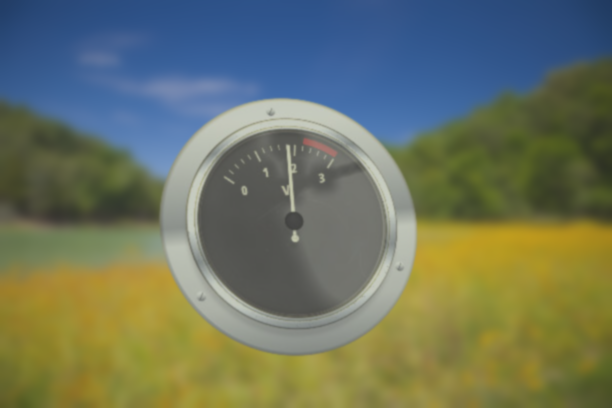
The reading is **1.8** V
